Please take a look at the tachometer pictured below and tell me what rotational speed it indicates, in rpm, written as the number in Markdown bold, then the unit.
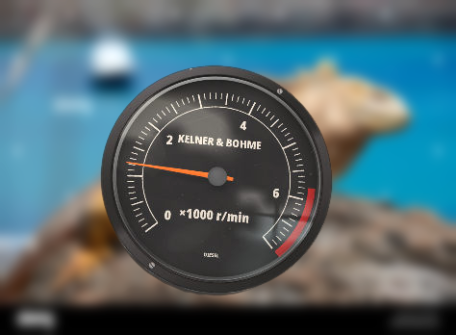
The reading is **1200** rpm
